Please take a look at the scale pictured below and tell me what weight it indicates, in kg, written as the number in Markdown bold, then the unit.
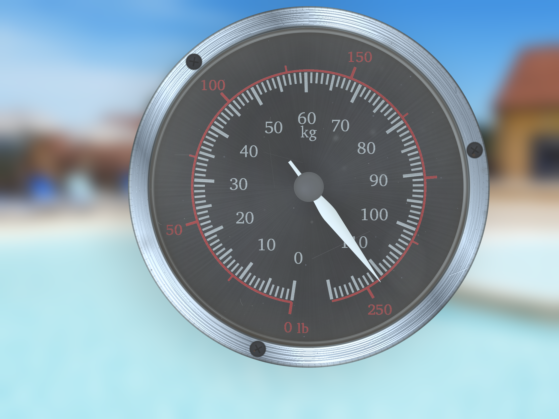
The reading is **111** kg
